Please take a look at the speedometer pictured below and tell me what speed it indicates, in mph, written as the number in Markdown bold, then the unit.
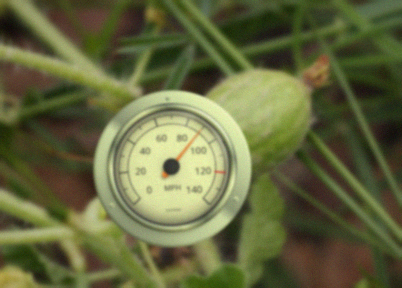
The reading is **90** mph
